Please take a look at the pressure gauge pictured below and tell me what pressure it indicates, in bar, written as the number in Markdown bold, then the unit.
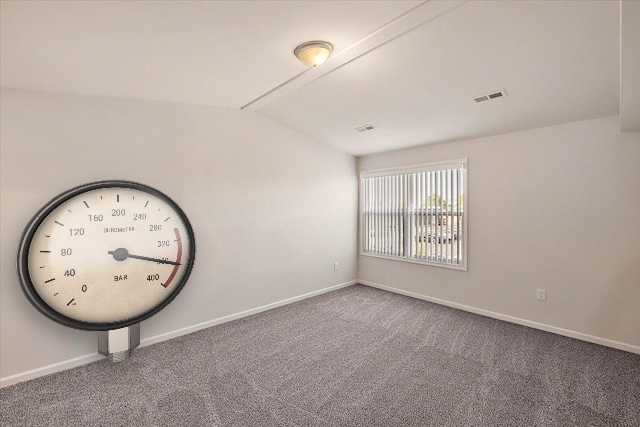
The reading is **360** bar
